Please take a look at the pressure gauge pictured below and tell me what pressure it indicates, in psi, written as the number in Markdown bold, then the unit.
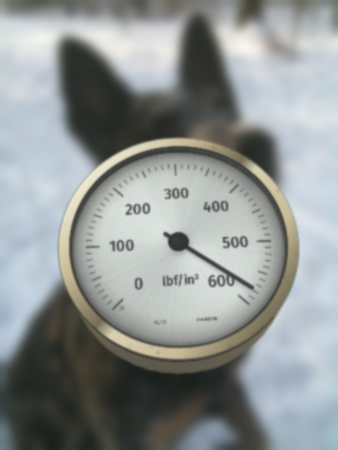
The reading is **580** psi
